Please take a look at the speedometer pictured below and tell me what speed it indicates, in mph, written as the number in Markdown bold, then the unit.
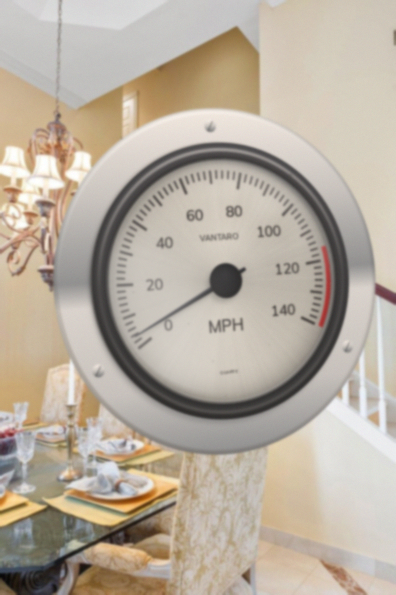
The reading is **4** mph
